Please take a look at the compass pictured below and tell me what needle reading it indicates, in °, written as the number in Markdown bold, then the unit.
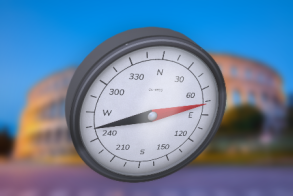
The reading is **75** °
